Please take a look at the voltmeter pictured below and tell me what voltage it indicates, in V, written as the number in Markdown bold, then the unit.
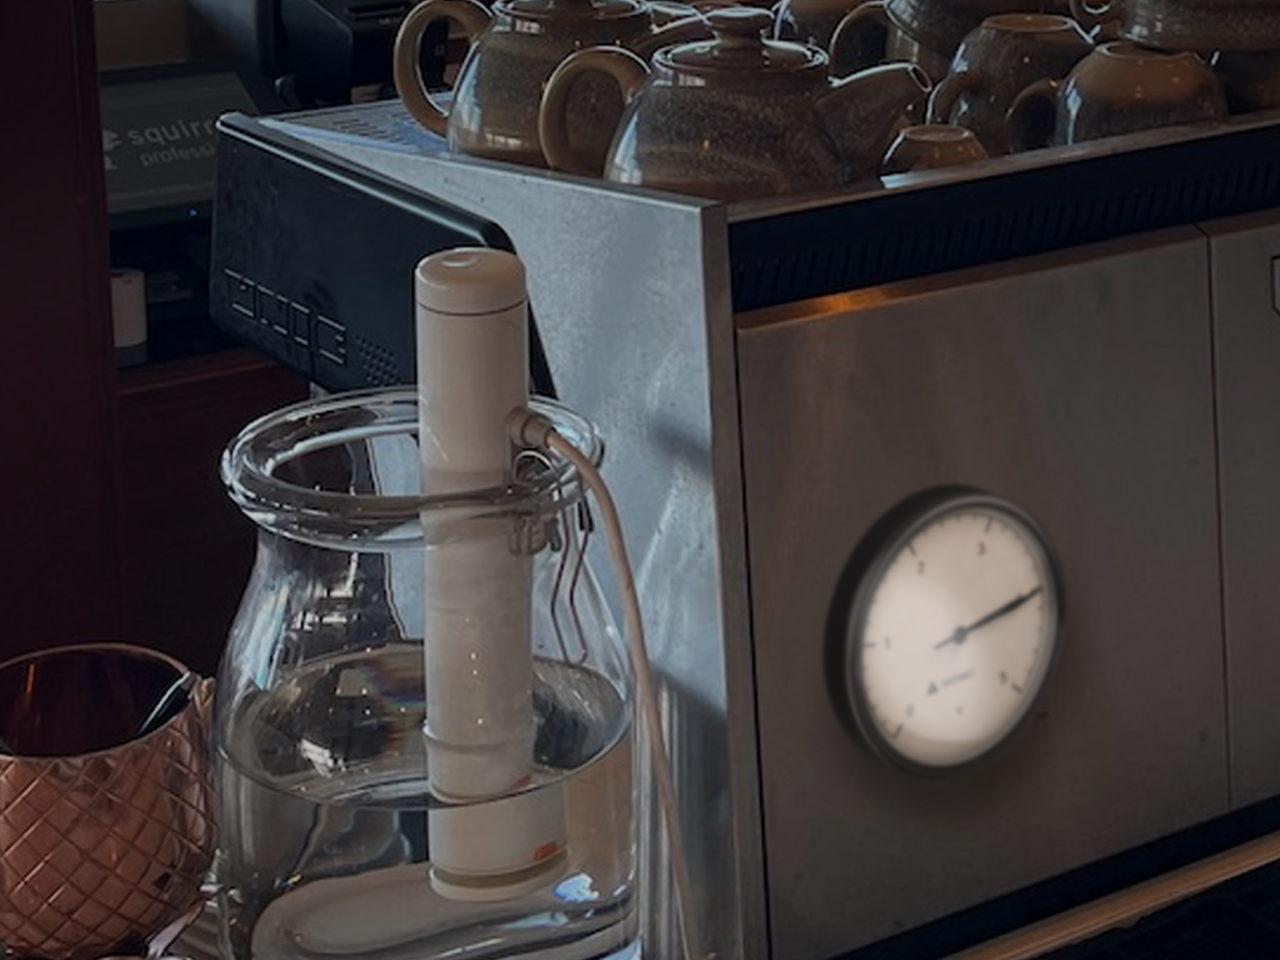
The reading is **4** V
